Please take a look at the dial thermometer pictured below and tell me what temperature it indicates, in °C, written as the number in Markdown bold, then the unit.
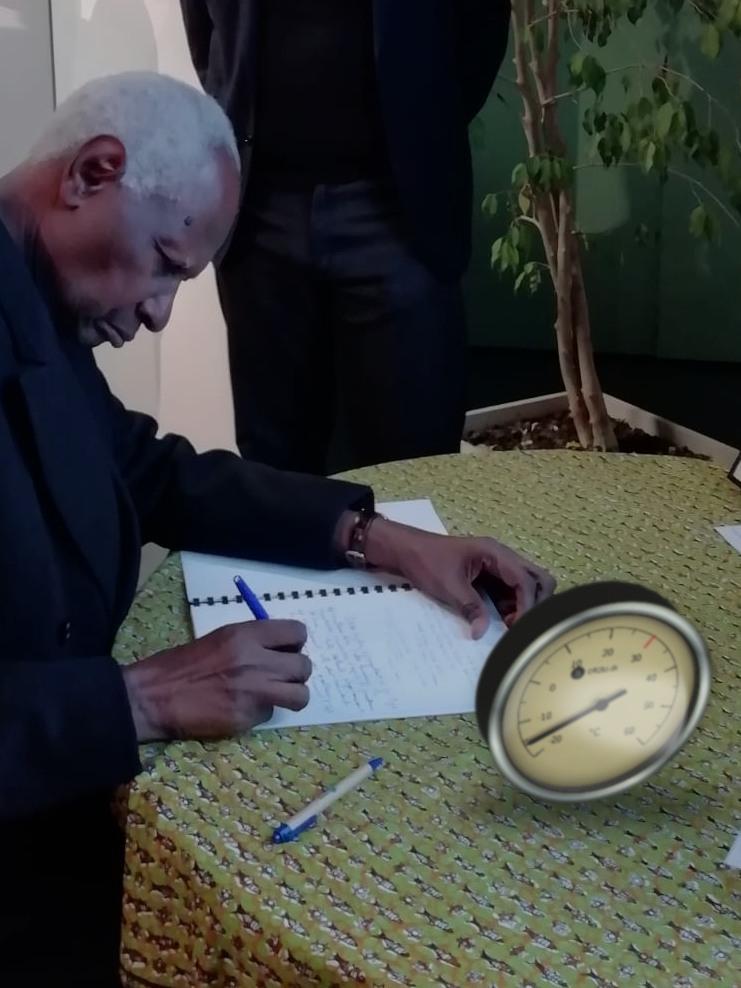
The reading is **-15** °C
